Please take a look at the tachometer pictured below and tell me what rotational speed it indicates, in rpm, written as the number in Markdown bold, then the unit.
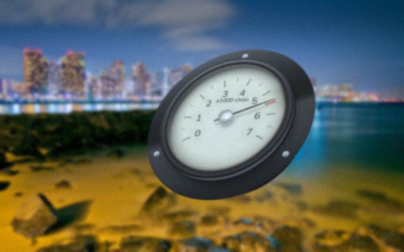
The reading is **5500** rpm
